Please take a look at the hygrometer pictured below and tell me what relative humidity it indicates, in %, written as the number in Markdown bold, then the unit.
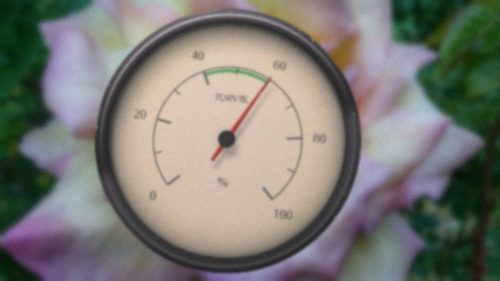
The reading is **60** %
